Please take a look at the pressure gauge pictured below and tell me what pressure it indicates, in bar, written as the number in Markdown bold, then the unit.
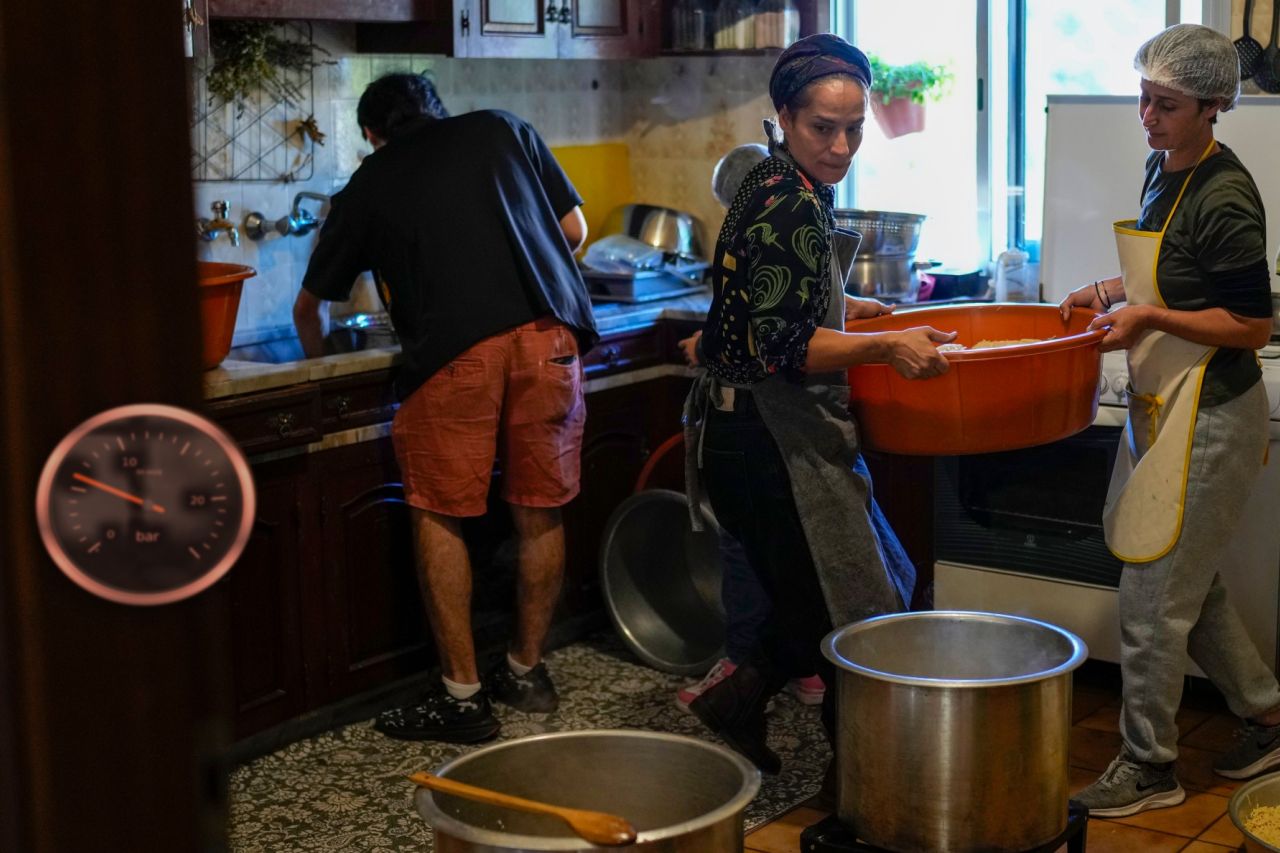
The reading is **6** bar
